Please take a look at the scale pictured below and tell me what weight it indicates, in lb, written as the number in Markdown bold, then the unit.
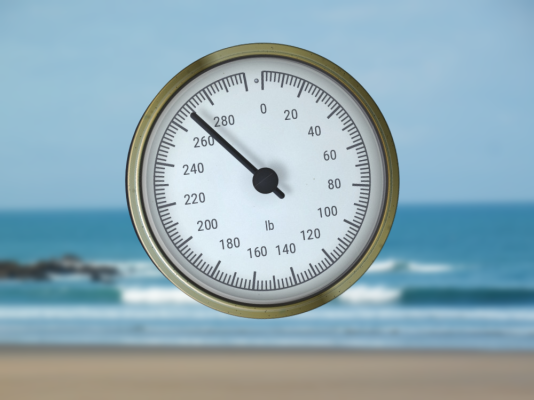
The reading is **268** lb
